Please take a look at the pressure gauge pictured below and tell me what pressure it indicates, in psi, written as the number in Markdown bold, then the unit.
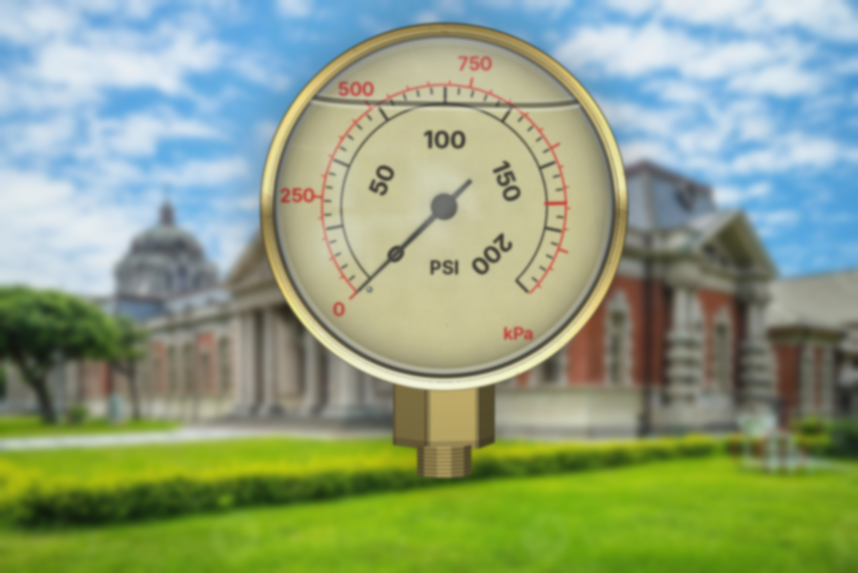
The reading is **0** psi
